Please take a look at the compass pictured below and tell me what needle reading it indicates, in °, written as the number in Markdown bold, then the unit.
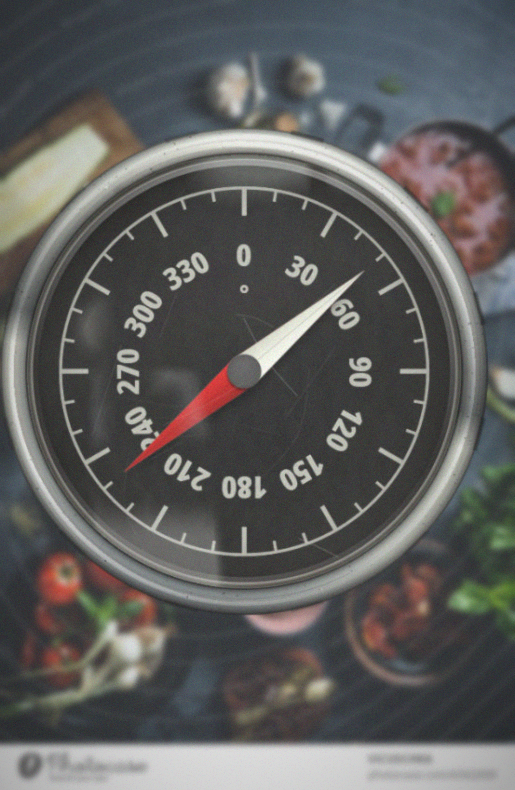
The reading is **230** °
